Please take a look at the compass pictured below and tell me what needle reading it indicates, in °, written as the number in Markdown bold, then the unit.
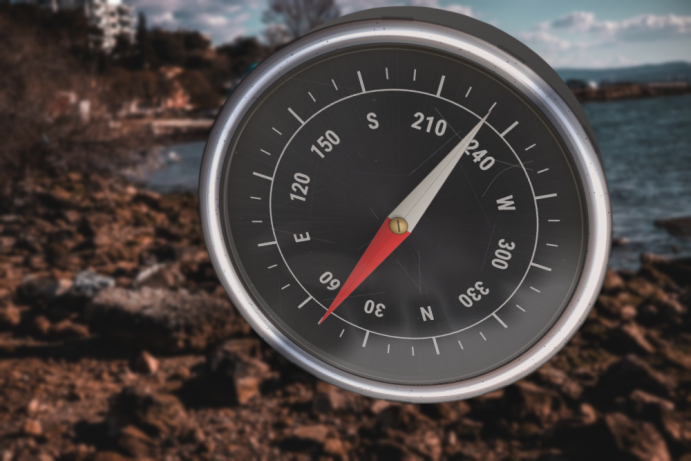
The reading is **50** °
